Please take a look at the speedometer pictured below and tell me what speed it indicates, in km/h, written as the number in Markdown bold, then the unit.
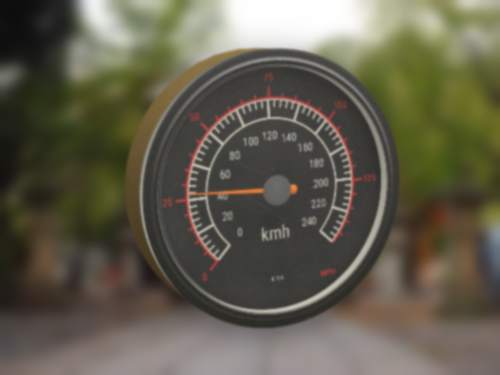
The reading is **44** km/h
